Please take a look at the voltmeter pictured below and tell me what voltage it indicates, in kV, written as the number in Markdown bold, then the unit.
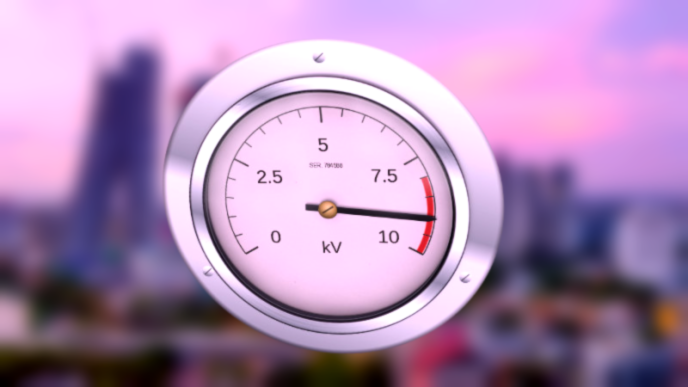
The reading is **9** kV
